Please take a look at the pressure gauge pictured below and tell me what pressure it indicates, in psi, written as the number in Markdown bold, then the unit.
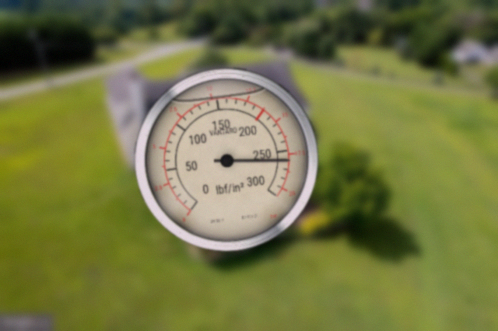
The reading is **260** psi
